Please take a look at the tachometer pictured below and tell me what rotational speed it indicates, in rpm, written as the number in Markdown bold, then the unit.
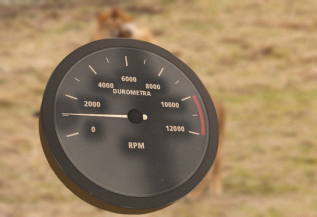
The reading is **1000** rpm
